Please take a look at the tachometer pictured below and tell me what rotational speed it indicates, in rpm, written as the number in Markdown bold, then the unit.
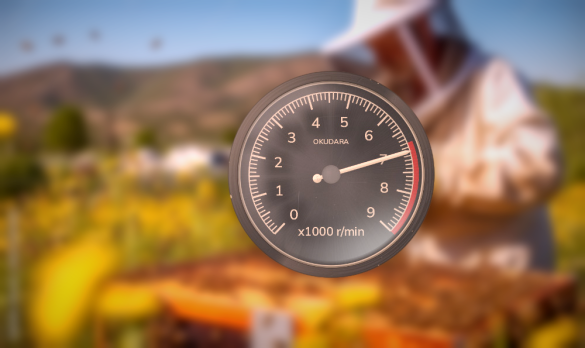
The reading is **7000** rpm
